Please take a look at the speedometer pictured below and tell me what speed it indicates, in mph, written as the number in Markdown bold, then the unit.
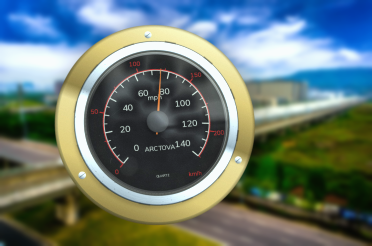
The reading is **75** mph
